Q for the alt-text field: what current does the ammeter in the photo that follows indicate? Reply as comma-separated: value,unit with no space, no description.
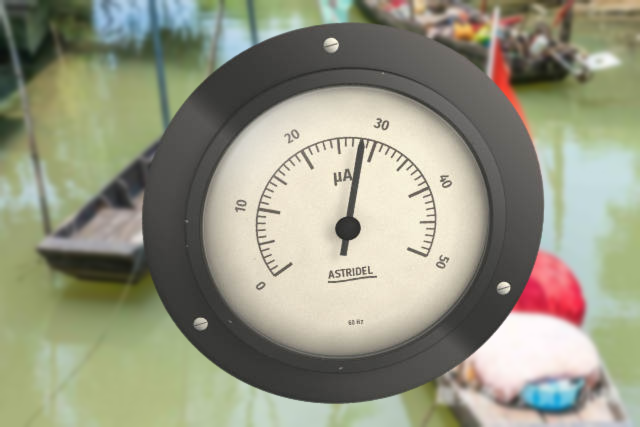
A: 28,µA
